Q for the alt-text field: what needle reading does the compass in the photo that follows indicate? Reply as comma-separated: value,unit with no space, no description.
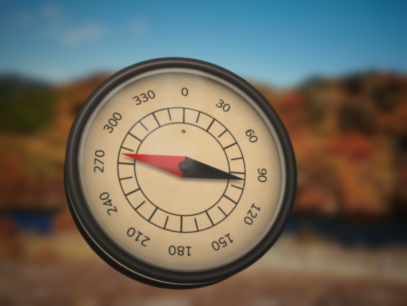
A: 277.5,°
